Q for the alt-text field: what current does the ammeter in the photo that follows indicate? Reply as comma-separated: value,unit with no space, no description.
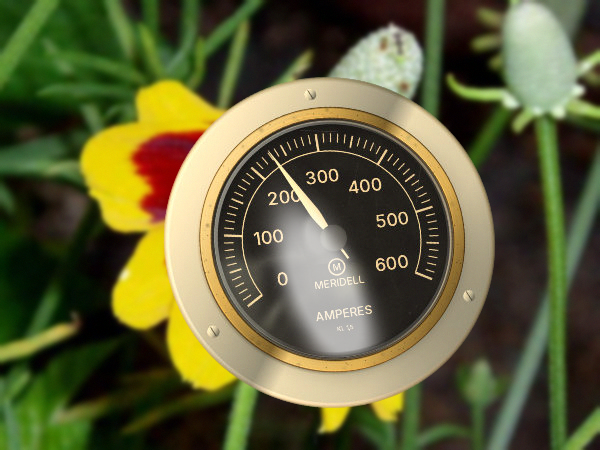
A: 230,A
